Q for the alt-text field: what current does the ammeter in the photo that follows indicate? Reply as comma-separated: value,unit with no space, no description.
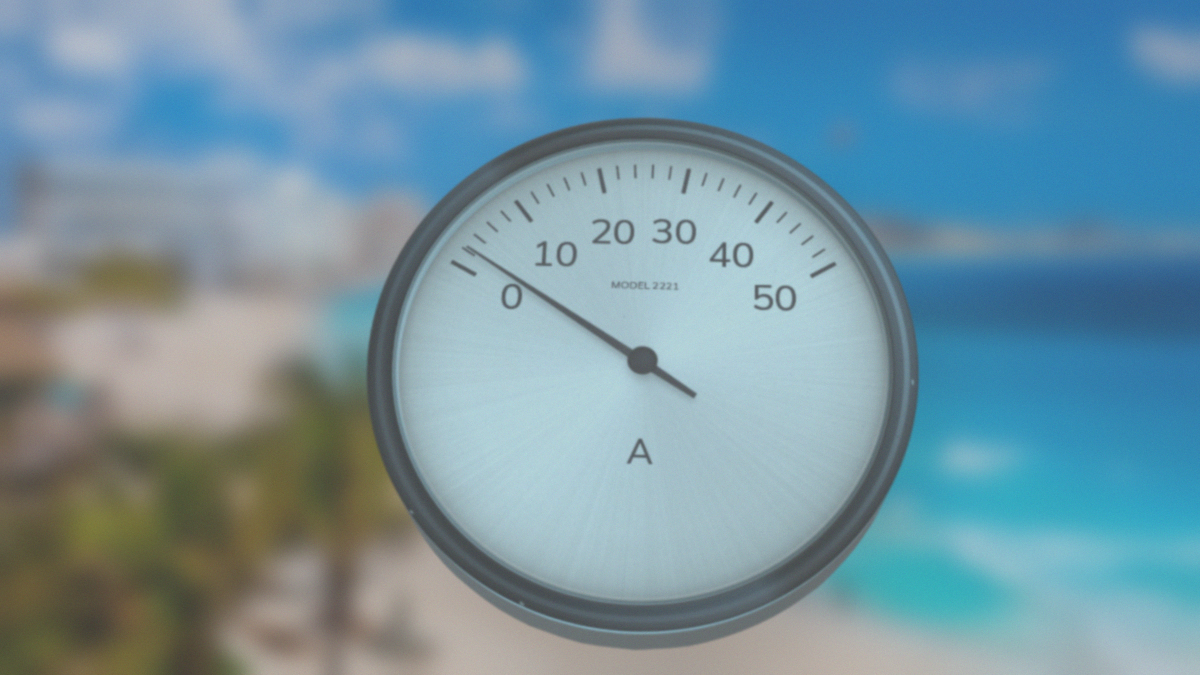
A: 2,A
